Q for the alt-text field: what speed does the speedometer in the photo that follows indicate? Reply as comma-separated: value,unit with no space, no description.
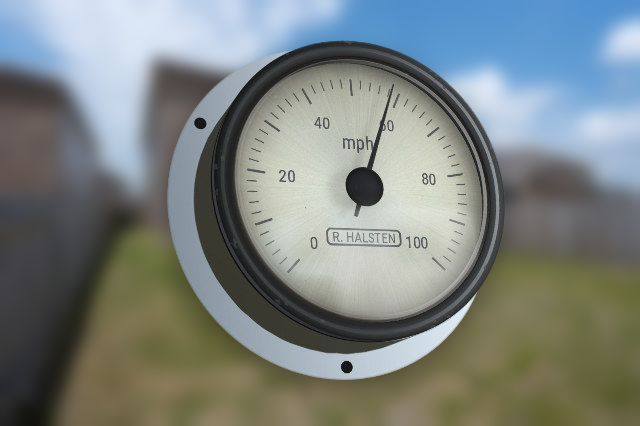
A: 58,mph
